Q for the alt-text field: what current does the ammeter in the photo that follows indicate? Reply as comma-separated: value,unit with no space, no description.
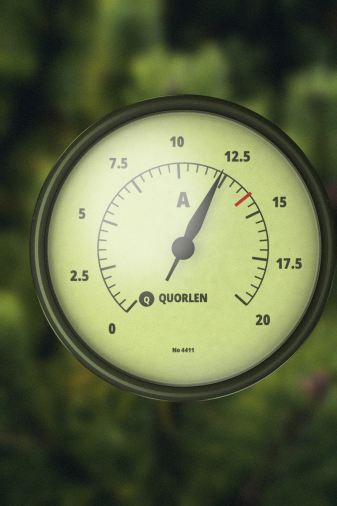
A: 12.25,A
